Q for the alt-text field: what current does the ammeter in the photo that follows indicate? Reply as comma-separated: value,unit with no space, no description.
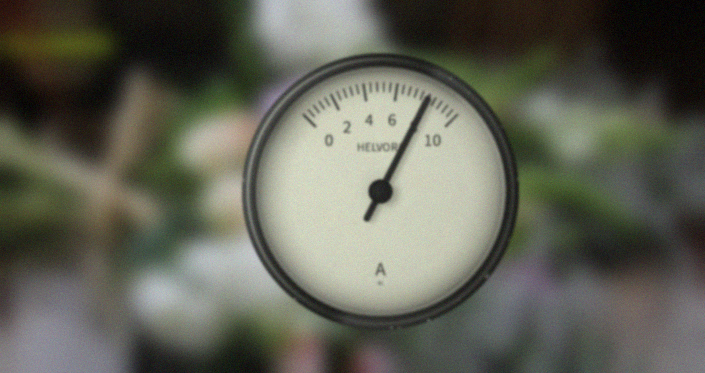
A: 8,A
